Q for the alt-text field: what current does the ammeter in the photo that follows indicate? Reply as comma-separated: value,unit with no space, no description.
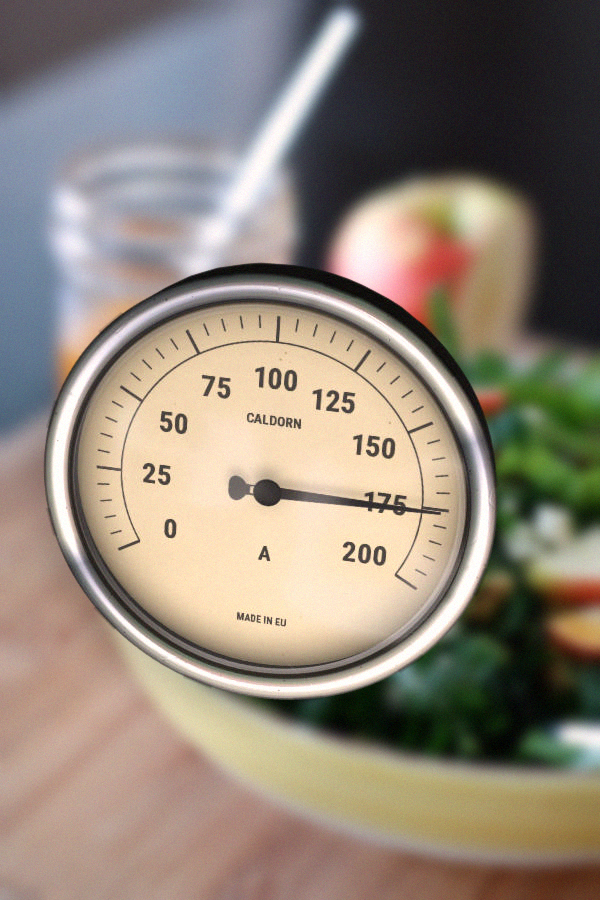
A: 175,A
